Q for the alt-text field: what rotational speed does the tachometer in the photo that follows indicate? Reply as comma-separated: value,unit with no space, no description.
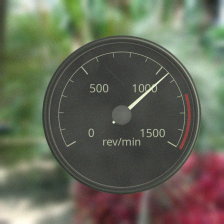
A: 1050,rpm
